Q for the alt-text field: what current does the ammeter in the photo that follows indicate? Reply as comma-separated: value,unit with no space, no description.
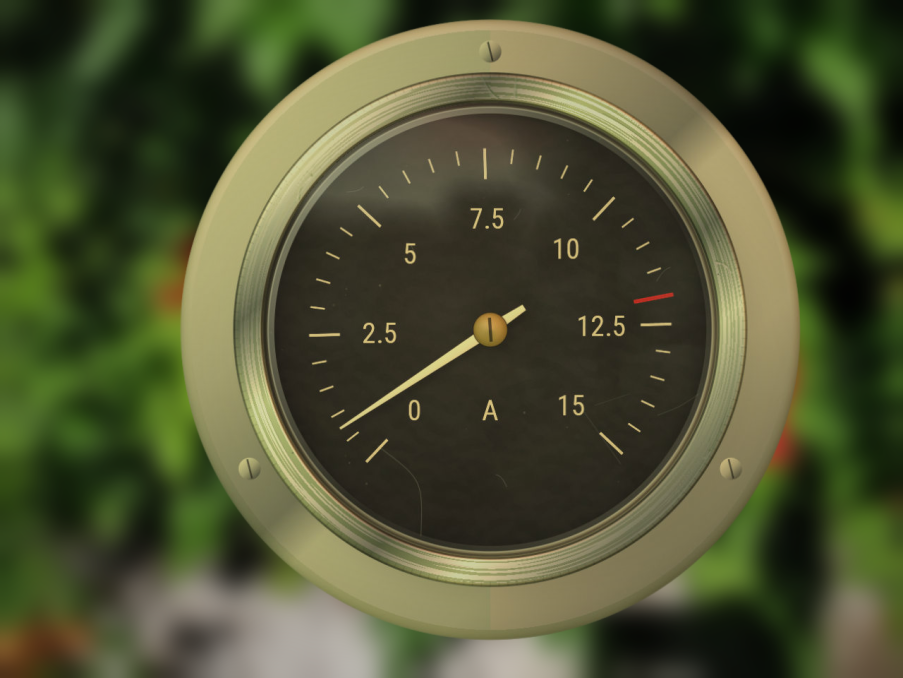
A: 0.75,A
